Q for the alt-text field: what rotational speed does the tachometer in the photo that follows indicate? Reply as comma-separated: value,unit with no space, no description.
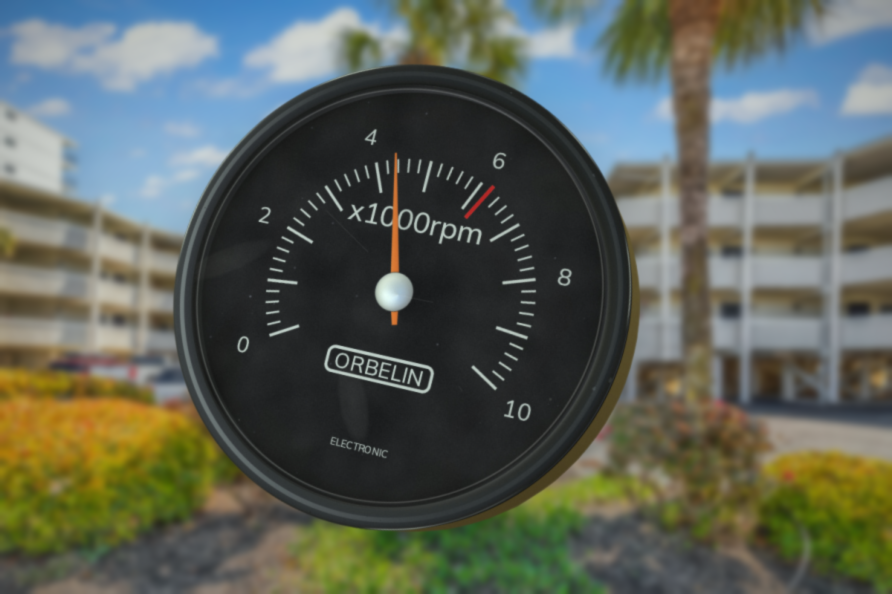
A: 4400,rpm
